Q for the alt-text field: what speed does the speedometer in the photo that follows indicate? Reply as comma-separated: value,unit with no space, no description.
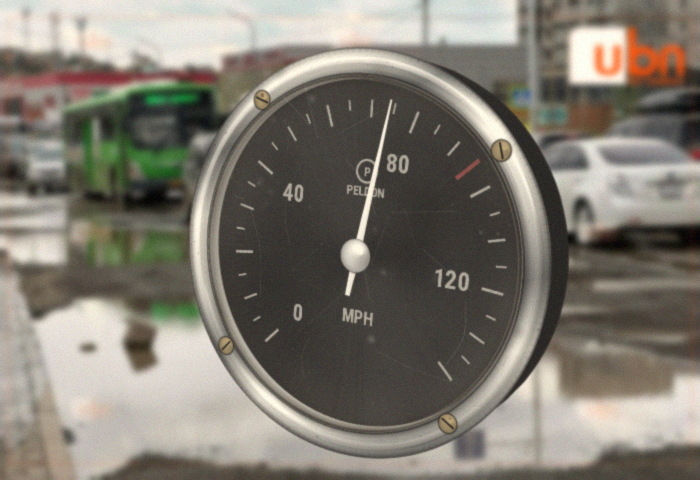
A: 75,mph
